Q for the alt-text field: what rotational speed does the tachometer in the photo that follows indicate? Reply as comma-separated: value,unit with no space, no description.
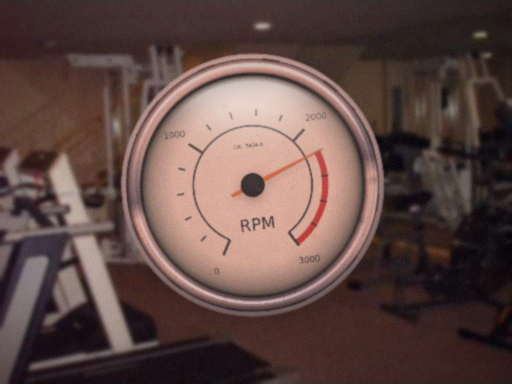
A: 2200,rpm
